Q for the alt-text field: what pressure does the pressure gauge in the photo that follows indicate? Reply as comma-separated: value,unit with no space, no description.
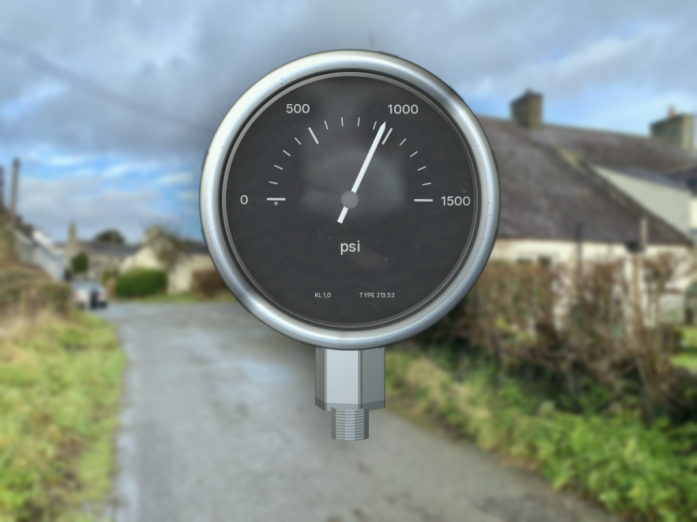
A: 950,psi
